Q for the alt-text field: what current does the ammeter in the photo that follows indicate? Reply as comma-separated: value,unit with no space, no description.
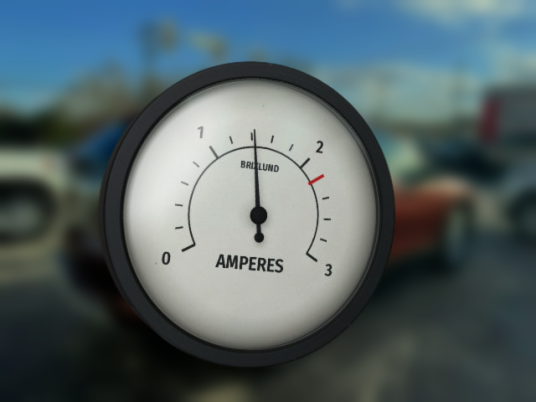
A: 1.4,A
